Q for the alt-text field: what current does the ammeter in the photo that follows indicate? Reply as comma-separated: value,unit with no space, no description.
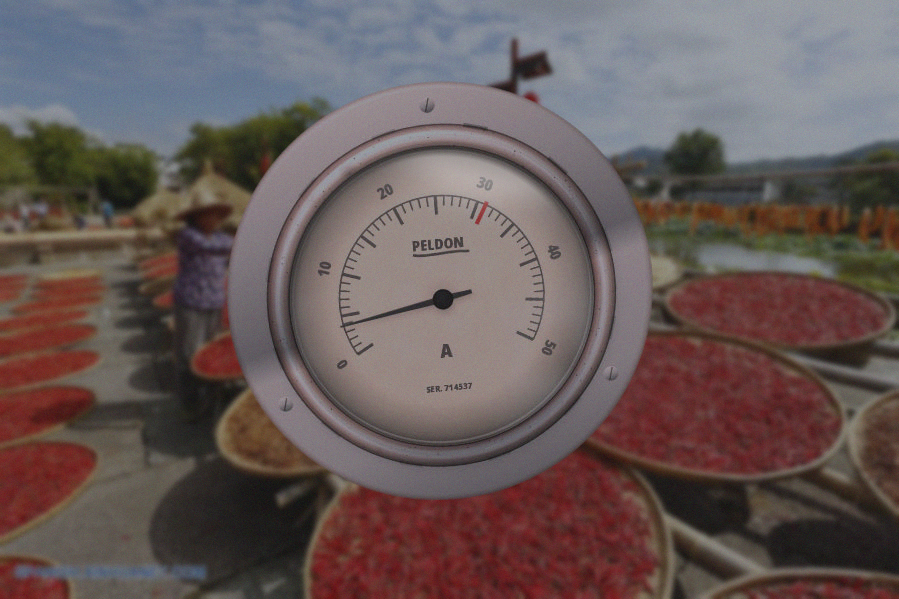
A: 4,A
